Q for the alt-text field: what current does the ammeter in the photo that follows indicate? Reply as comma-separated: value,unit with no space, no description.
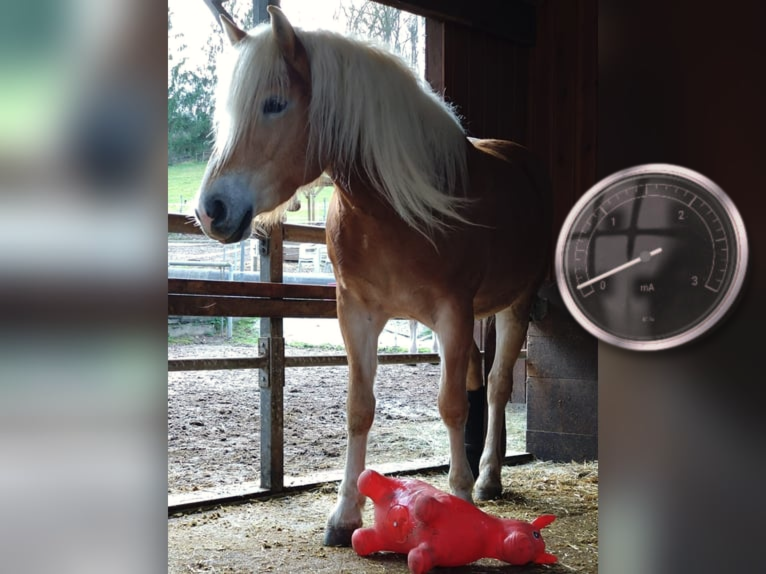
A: 0.1,mA
